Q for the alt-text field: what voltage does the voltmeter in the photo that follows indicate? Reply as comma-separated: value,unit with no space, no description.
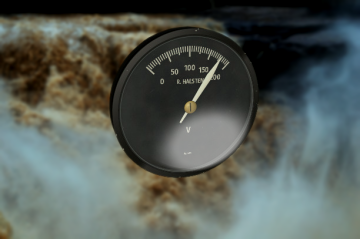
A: 175,V
